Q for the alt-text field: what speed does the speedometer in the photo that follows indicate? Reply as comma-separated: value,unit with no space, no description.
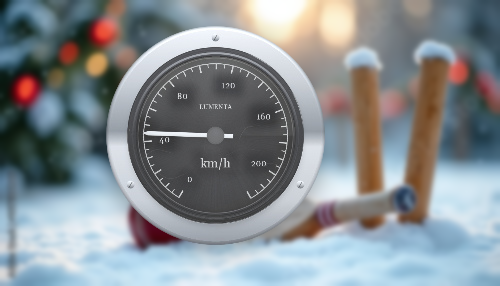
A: 45,km/h
